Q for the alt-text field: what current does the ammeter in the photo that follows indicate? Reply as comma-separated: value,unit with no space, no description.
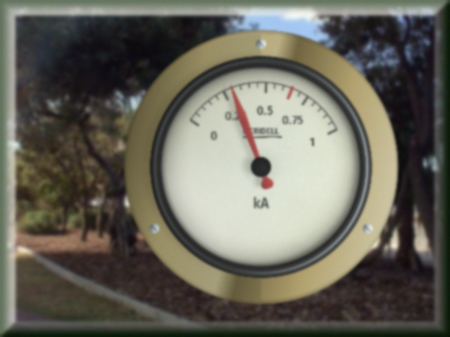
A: 0.3,kA
